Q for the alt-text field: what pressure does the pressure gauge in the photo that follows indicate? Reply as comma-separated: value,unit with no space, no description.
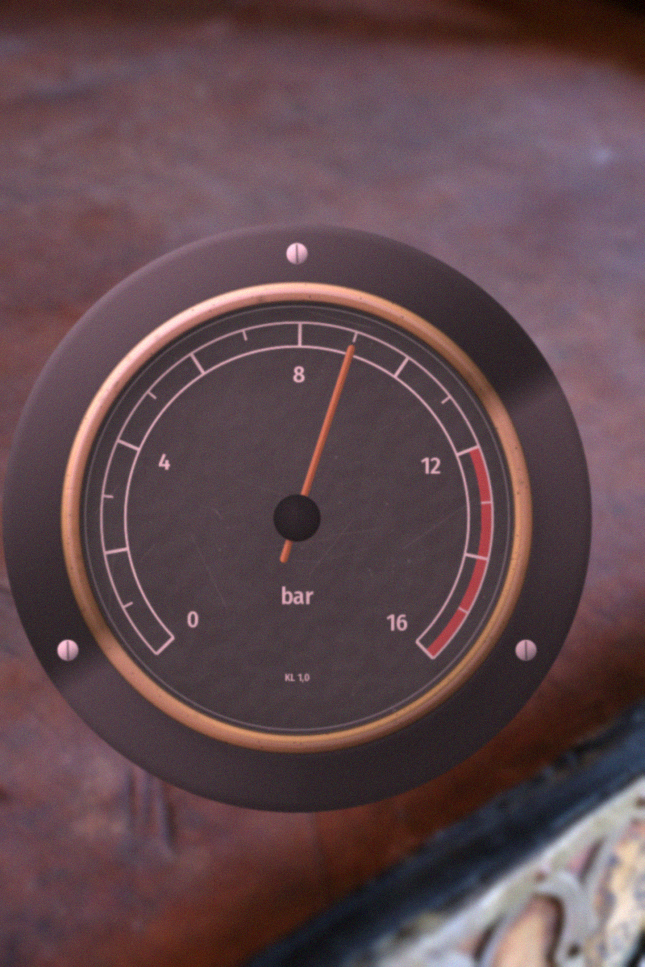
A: 9,bar
